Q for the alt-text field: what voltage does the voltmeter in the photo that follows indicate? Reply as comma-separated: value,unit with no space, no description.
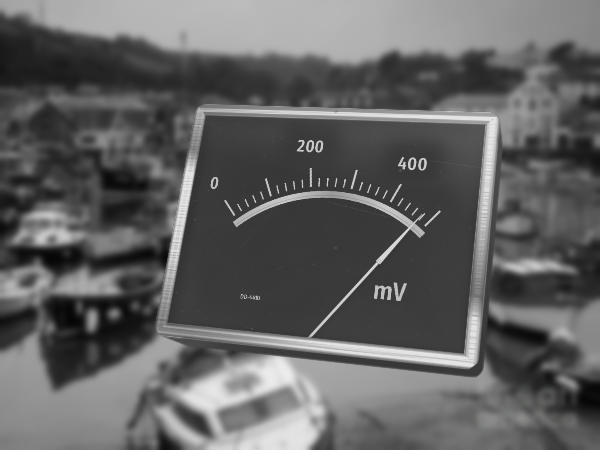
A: 480,mV
